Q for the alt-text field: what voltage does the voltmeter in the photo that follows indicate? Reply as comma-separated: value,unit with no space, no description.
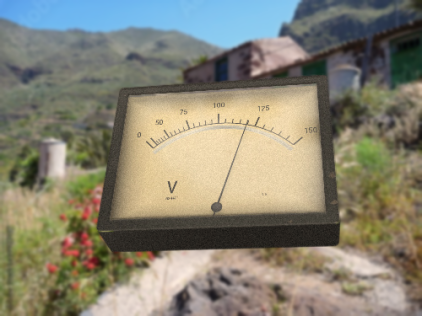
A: 120,V
